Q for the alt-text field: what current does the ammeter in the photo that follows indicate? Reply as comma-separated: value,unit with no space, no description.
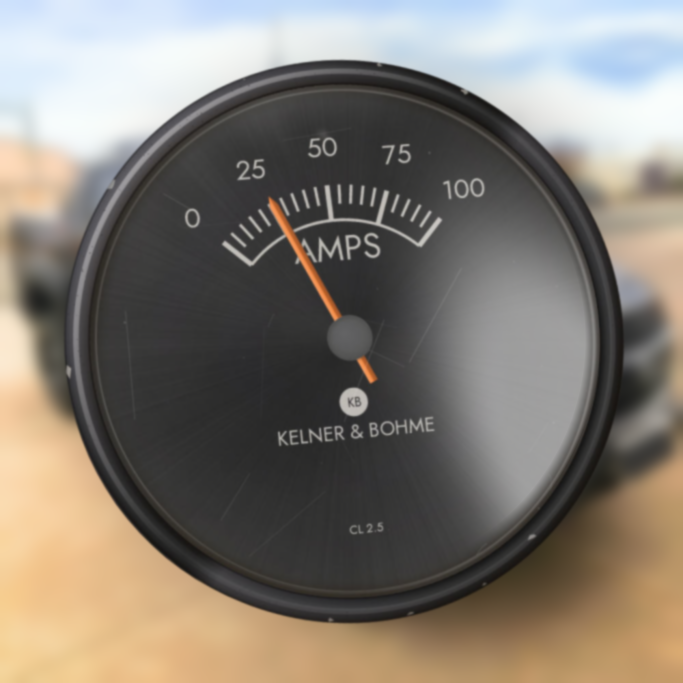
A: 25,A
